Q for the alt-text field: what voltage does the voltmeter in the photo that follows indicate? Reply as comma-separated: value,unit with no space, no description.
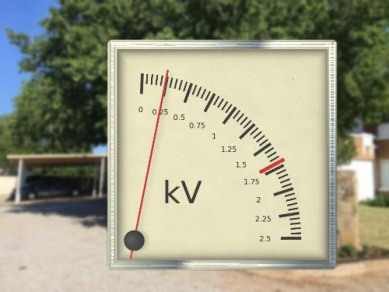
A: 0.25,kV
